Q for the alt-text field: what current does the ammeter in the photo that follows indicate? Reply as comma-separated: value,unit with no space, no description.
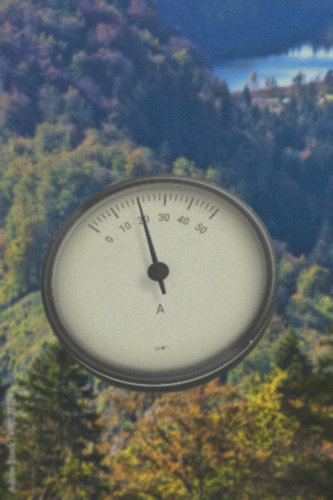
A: 20,A
